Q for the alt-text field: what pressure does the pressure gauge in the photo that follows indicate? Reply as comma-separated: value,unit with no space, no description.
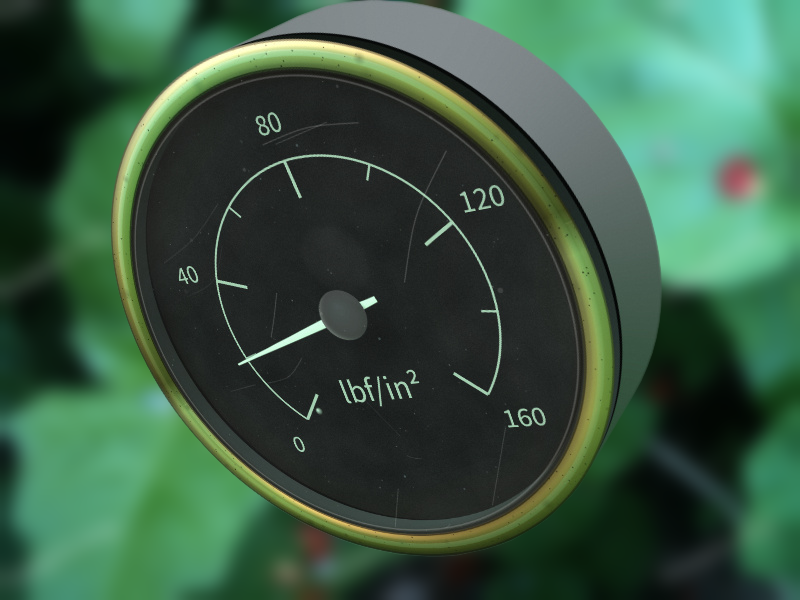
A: 20,psi
